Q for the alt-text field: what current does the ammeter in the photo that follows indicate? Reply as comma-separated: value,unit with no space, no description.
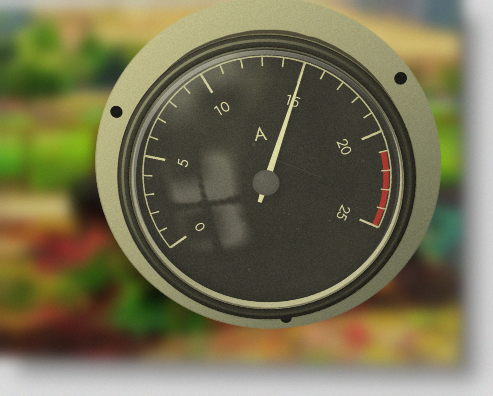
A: 15,A
